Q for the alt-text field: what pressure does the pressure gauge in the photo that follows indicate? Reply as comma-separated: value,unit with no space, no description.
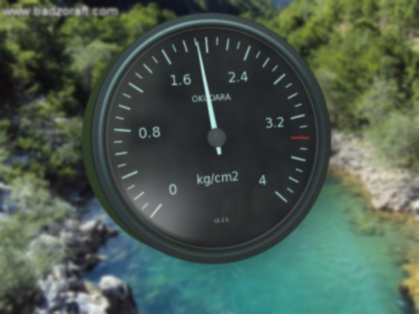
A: 1.9,kg/cm²
